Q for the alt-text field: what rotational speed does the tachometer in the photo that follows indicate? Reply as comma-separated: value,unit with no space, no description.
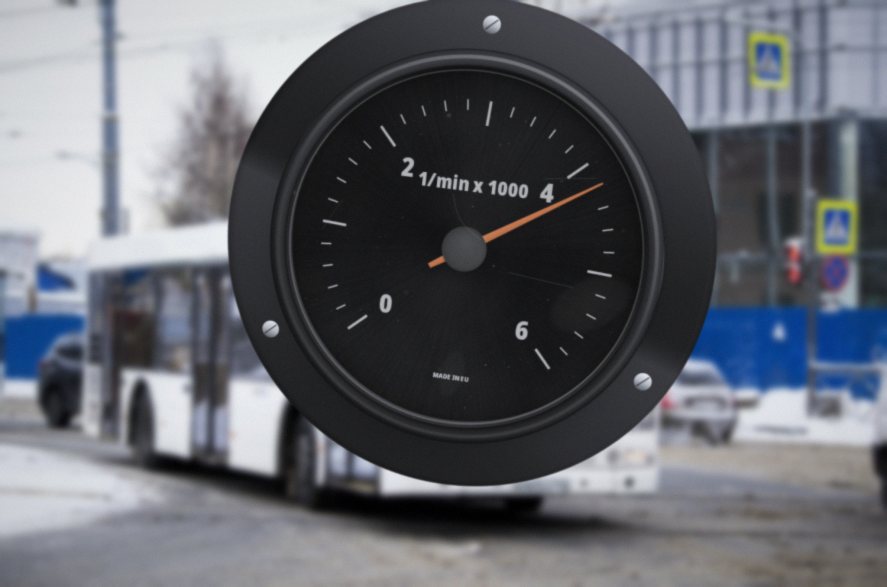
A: 4200,rpm
